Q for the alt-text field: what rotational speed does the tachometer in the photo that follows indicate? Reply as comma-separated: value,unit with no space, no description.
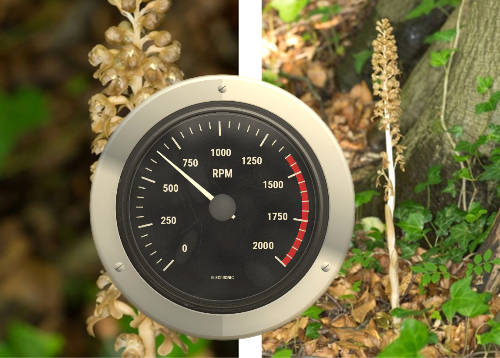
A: 650,rpm
